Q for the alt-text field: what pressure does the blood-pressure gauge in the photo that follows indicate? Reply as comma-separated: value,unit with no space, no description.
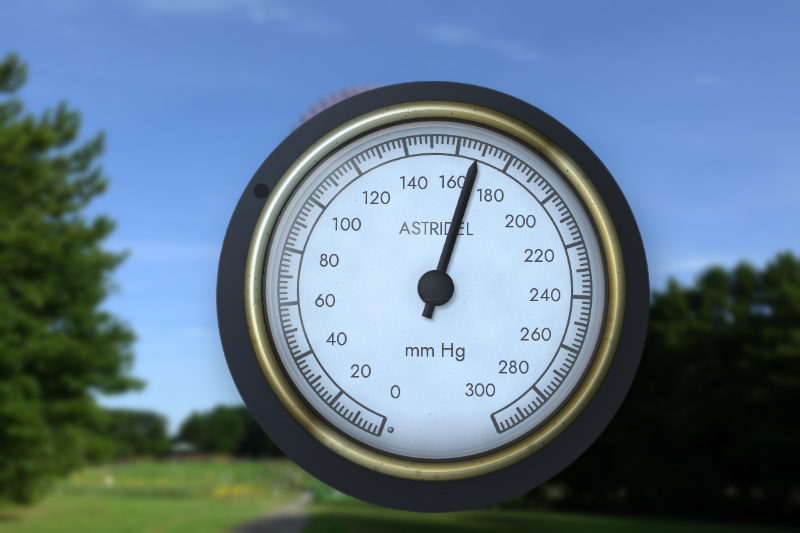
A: 168,mmHg
